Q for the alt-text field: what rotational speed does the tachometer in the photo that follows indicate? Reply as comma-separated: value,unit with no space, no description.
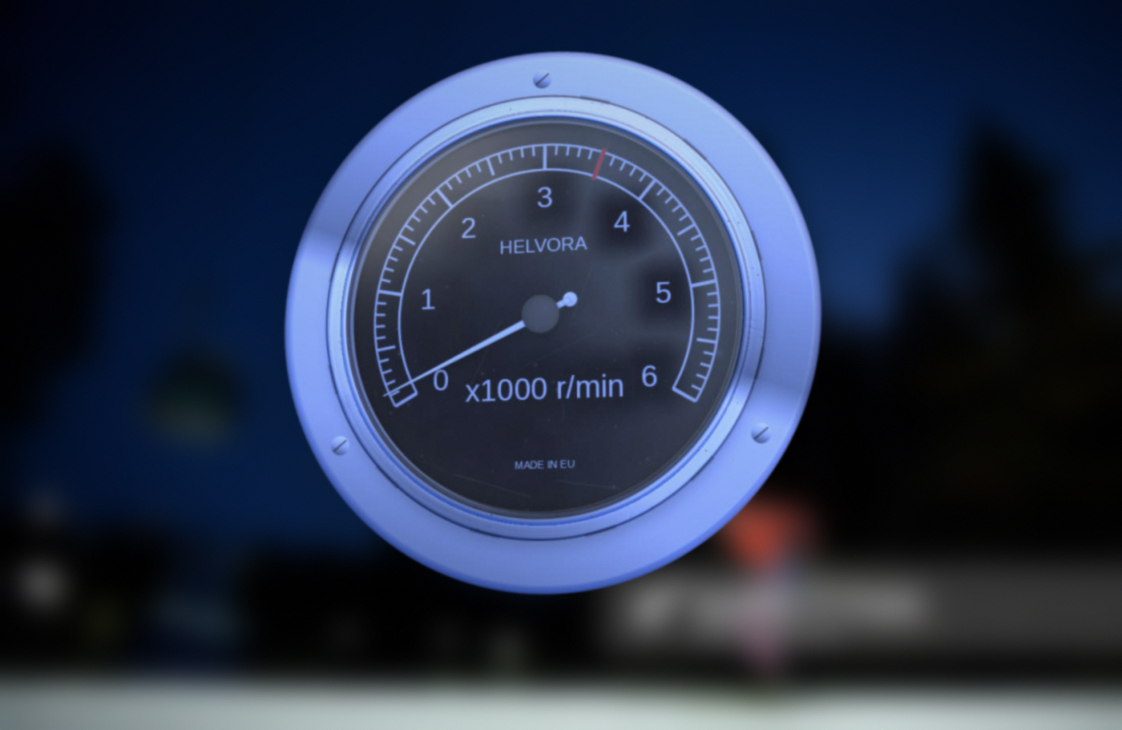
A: 100,rpm
